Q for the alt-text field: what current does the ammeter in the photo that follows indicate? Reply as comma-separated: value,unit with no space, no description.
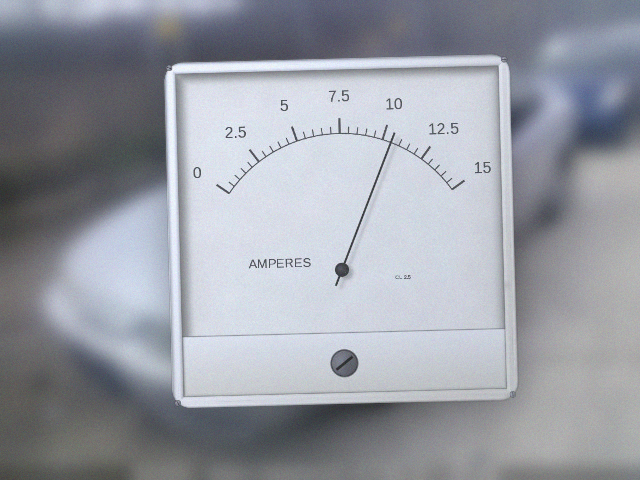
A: 10.5,A
